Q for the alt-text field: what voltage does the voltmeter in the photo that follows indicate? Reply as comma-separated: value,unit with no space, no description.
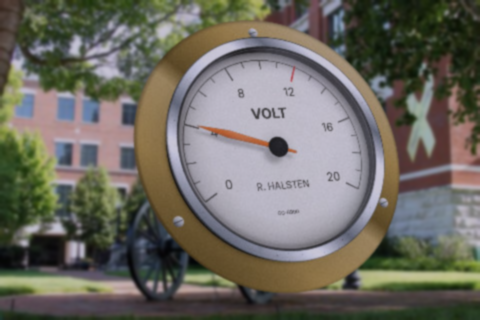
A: 4,V
